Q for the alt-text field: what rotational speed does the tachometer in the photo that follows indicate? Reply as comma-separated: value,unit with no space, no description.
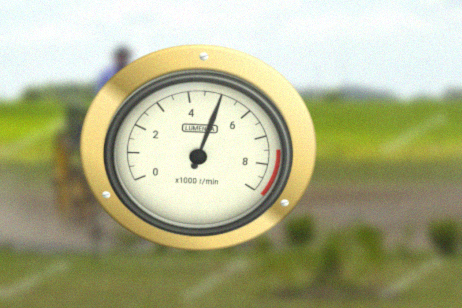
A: 5000,rpm
